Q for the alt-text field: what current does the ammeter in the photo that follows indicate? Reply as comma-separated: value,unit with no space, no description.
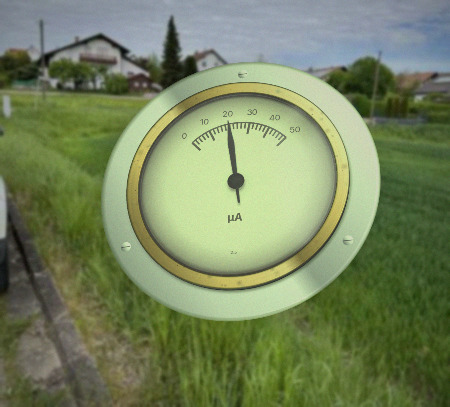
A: 20,µA
